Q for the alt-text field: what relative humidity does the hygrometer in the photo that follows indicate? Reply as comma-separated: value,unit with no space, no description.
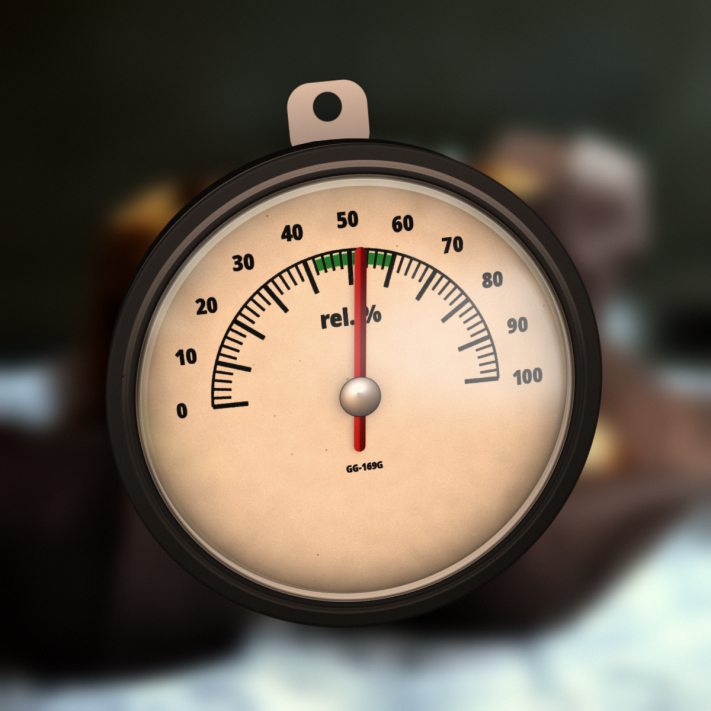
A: 52,%
